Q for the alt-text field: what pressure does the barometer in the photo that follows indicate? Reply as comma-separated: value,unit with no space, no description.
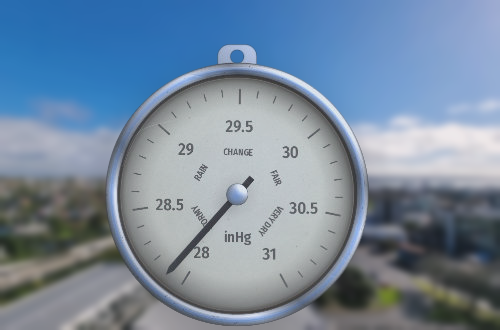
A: 28.1,inHg
